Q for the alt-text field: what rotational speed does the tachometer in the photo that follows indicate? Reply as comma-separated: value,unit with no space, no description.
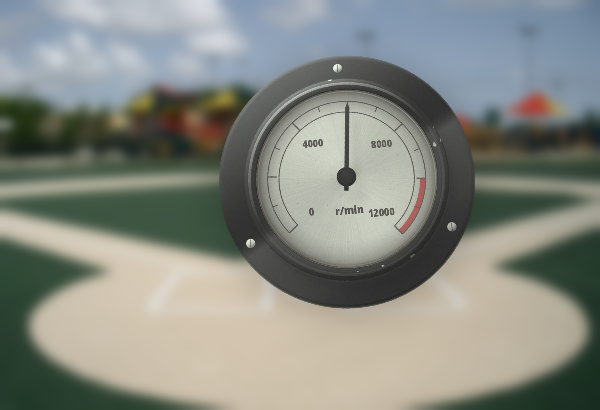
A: 6000,rpm
